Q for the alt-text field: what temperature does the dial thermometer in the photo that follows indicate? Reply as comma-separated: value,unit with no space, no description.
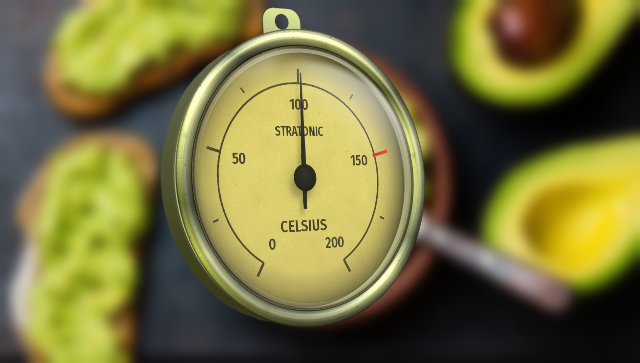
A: 100,°C
